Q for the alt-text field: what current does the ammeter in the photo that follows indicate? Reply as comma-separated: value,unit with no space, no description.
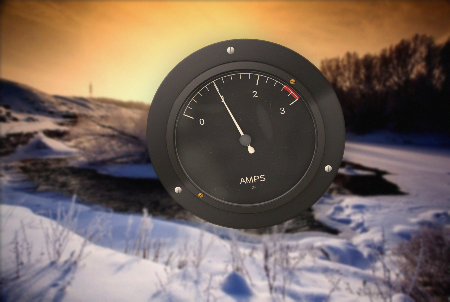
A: 1,A
